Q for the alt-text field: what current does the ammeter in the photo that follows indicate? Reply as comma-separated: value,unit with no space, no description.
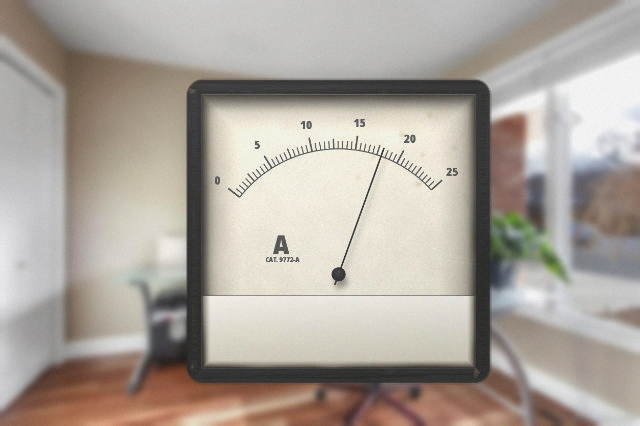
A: 18,A
